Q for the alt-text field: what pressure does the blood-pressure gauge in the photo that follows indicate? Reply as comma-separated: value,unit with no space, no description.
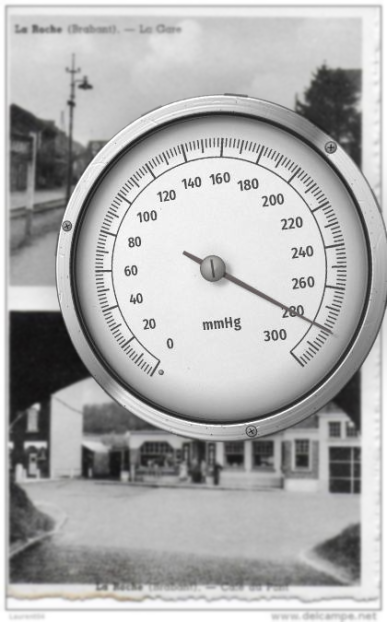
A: 280,mmHg
